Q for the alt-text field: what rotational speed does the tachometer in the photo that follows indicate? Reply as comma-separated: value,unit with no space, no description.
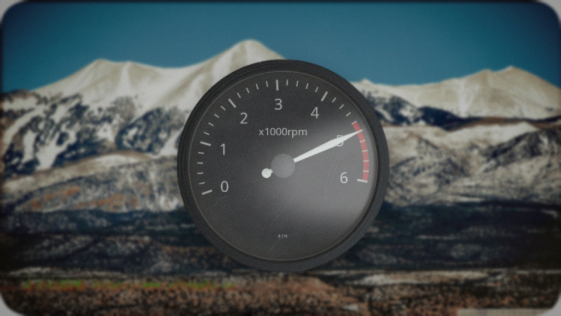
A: 5000,rpm
